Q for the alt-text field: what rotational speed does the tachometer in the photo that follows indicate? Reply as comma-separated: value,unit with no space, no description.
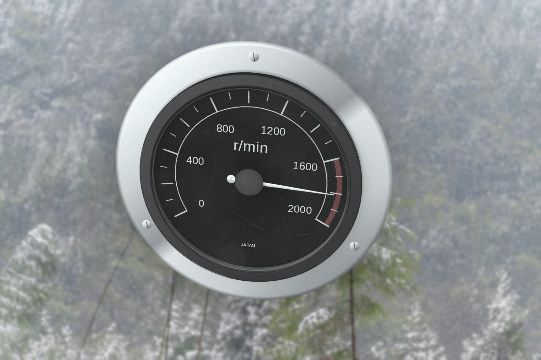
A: 1800,rpm
